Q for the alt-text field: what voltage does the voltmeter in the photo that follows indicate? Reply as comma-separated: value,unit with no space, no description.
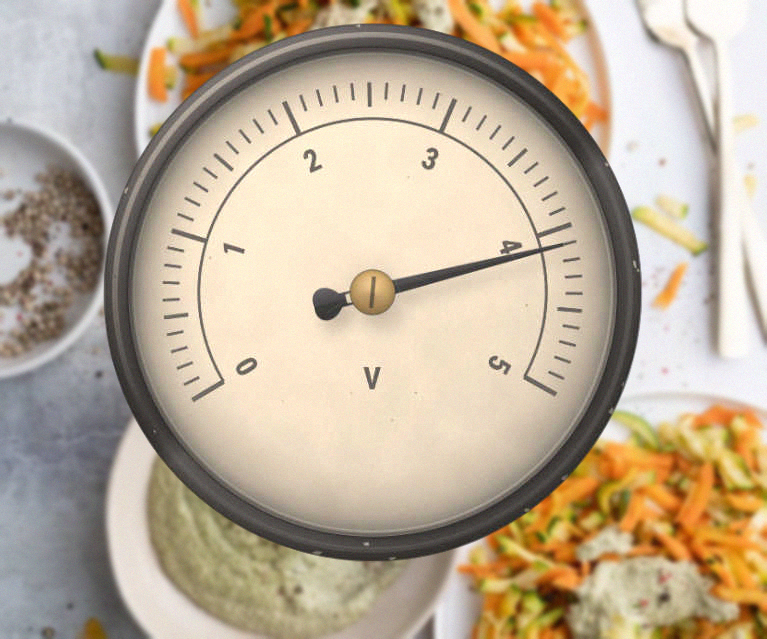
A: 4.1,V
